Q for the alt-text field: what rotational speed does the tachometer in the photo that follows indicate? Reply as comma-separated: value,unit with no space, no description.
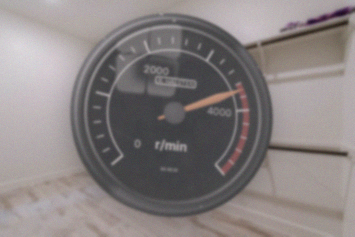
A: 3700,rpm
